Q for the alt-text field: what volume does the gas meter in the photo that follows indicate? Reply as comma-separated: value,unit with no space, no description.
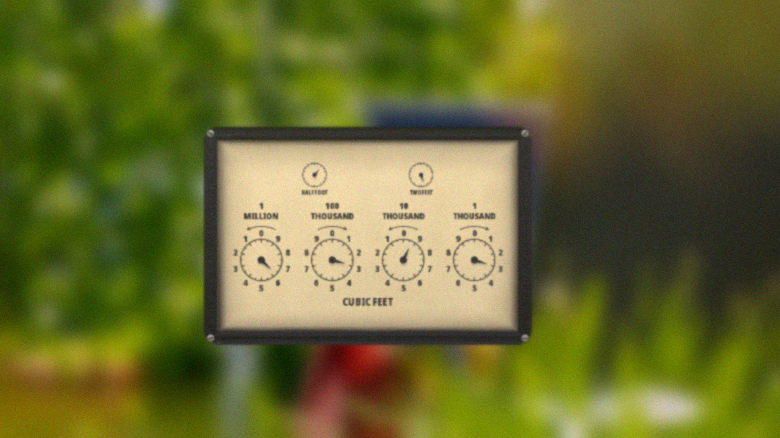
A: 629300,ft³
